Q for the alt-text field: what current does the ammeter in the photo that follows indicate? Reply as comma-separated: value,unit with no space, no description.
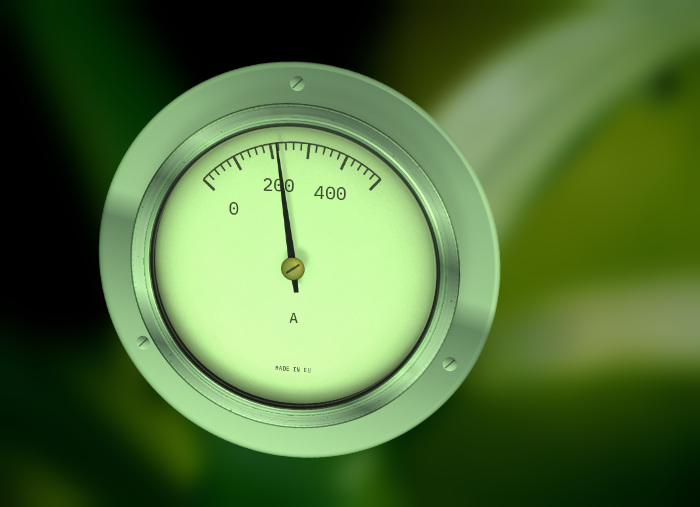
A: 220,A
